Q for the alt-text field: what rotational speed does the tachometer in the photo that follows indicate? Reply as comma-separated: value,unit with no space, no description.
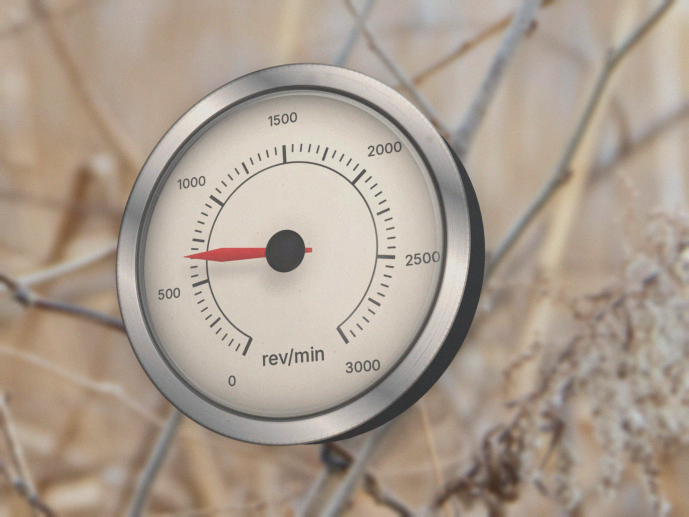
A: 650,rpm
